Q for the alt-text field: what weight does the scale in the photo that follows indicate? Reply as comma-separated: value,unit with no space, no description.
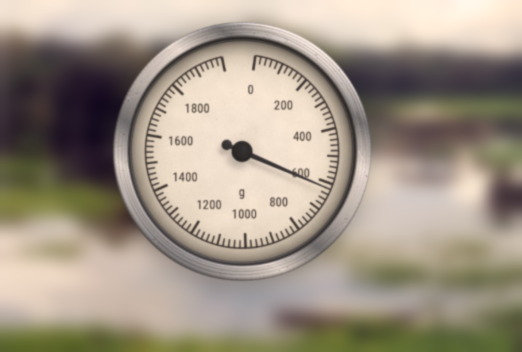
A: 620,g
